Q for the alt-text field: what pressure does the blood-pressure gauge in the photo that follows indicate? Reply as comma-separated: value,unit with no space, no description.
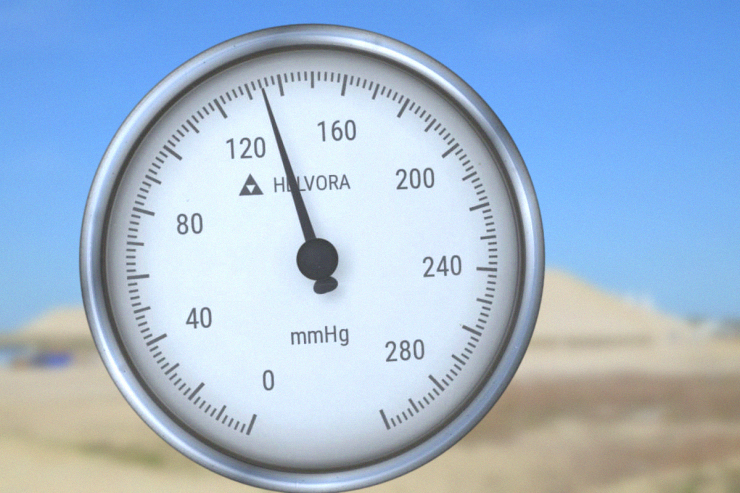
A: 134,mmHg
